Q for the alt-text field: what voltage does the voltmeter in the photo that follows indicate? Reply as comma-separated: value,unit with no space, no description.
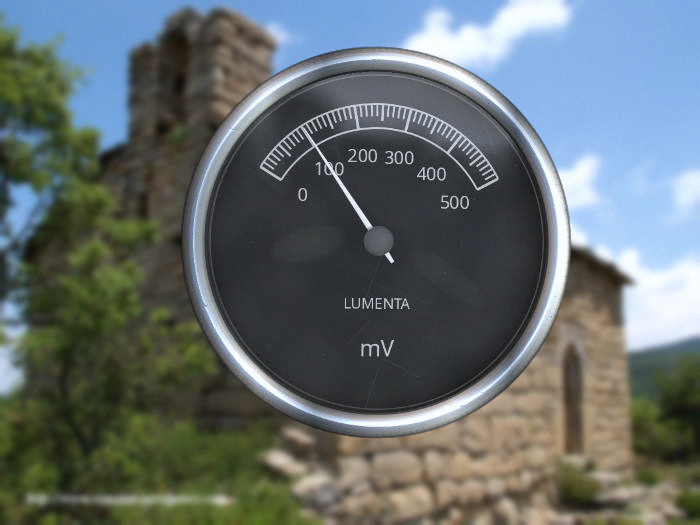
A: 100,mV
